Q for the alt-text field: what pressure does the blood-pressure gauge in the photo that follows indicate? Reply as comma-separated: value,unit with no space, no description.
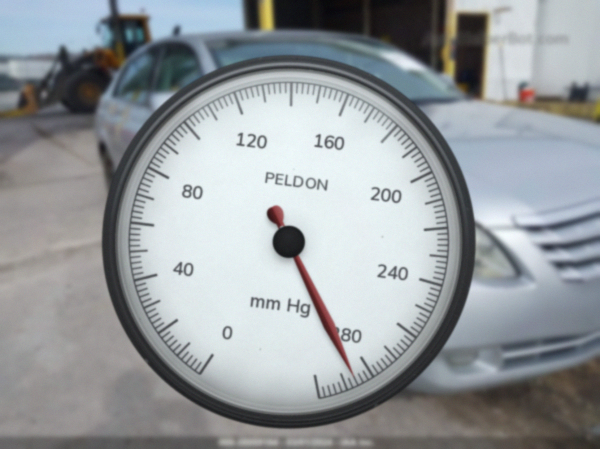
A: 286,mmHg
